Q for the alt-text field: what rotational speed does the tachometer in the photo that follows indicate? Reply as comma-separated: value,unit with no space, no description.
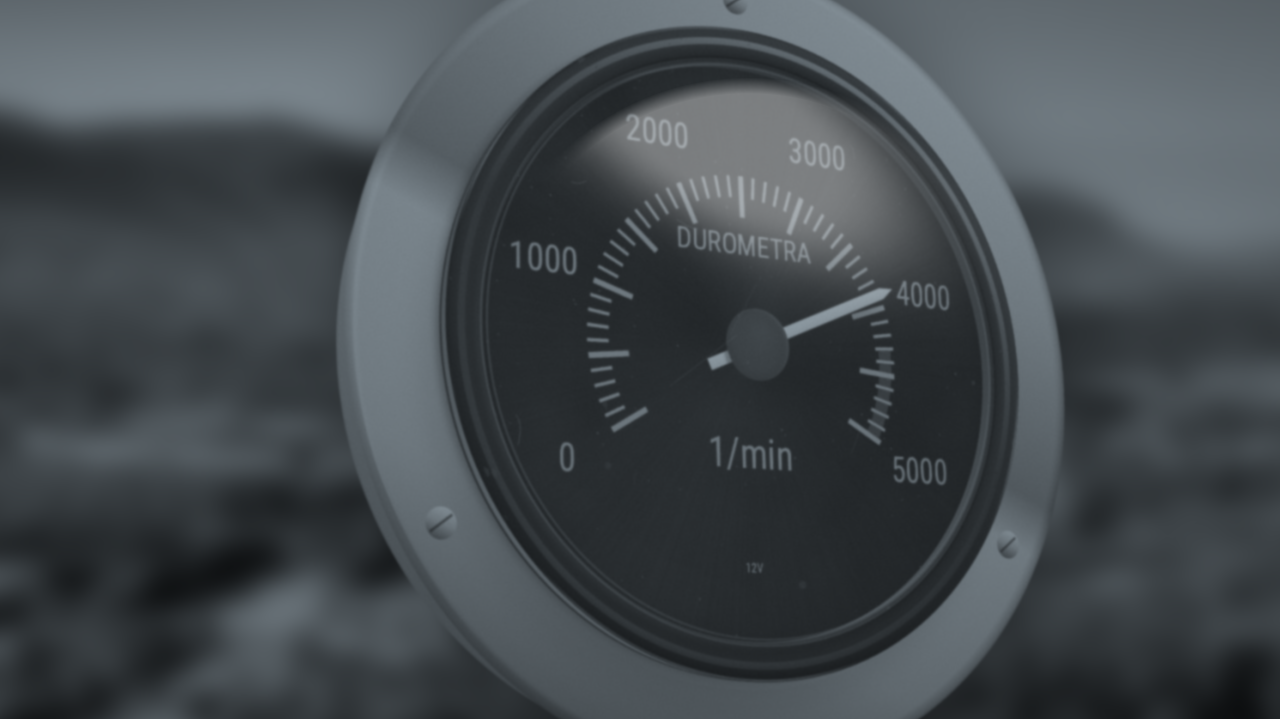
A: 3900,rpm
